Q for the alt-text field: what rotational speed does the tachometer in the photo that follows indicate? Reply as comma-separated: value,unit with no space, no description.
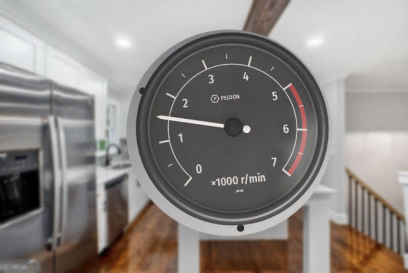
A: 1500,rpm
